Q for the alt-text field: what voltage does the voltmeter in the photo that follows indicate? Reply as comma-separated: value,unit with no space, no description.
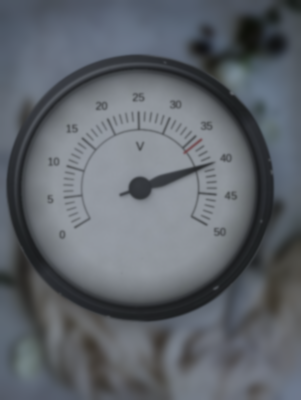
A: 40,V
